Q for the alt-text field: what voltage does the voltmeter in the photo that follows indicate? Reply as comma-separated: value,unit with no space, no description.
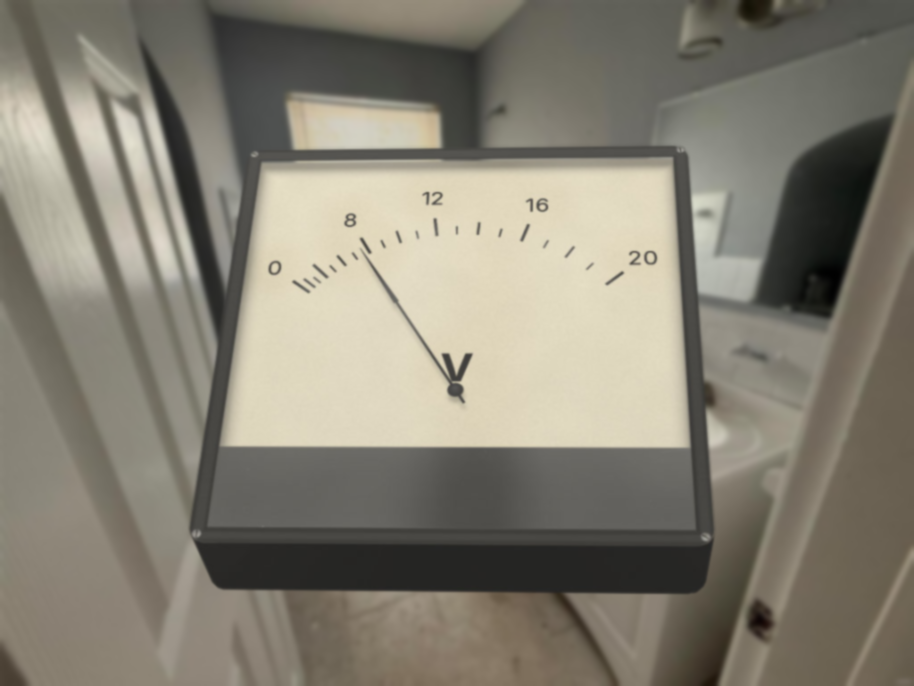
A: 7.5,V
